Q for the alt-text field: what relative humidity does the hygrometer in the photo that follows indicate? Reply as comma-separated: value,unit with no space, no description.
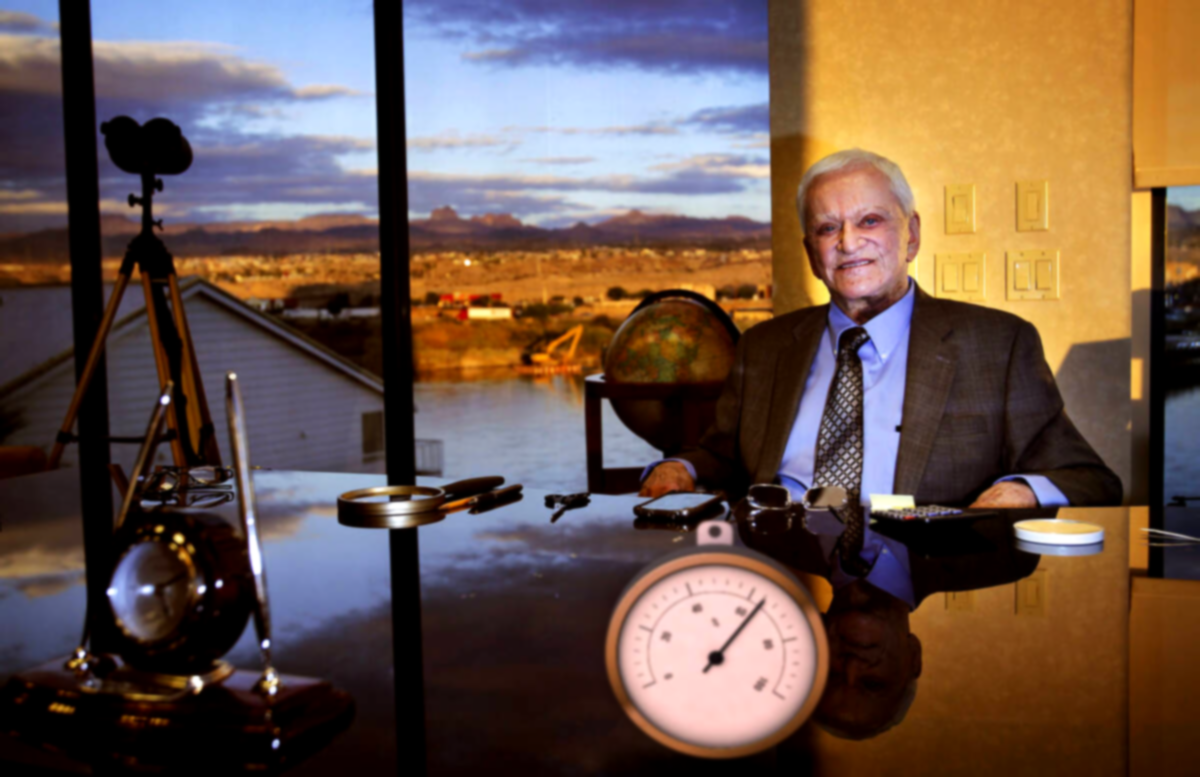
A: 64,%
